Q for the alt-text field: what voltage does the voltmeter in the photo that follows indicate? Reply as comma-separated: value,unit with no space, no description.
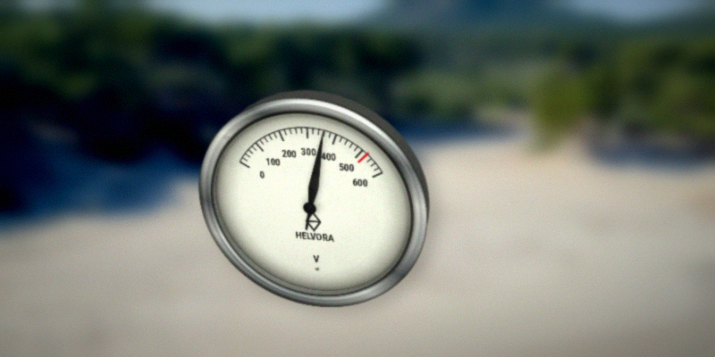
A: 360,V
